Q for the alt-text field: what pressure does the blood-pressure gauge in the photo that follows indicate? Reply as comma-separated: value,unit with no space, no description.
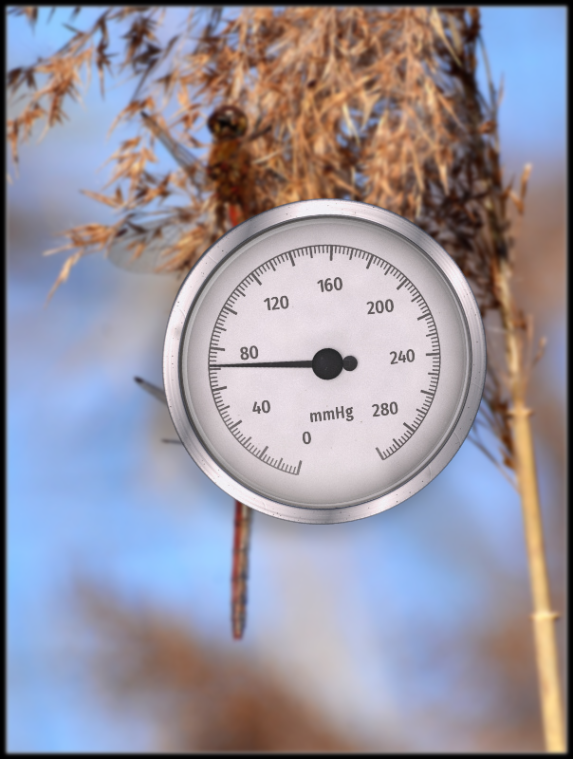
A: 72,mmHg
